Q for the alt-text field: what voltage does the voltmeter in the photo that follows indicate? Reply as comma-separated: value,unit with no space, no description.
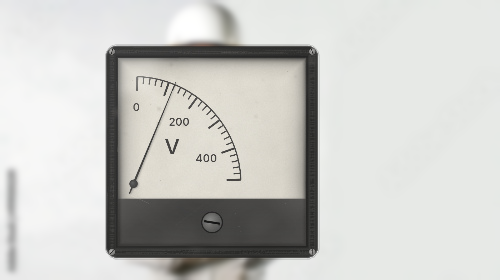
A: 120,V
